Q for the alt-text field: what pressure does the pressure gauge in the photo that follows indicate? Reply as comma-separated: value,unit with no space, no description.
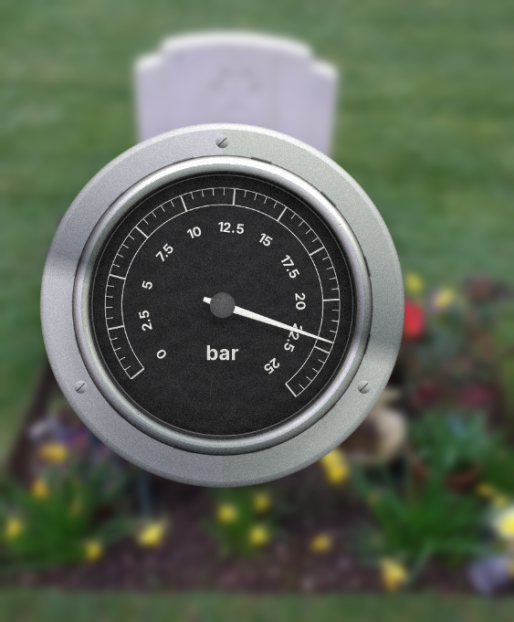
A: 22,bar
